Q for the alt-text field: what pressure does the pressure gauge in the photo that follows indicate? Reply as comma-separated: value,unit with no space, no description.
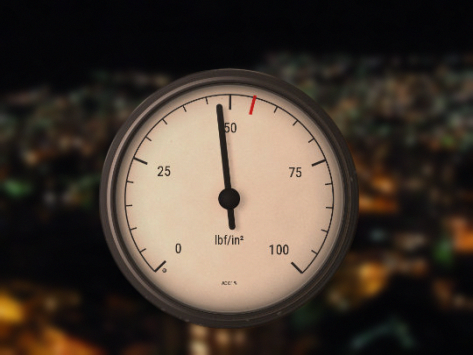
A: 47.5,psi
